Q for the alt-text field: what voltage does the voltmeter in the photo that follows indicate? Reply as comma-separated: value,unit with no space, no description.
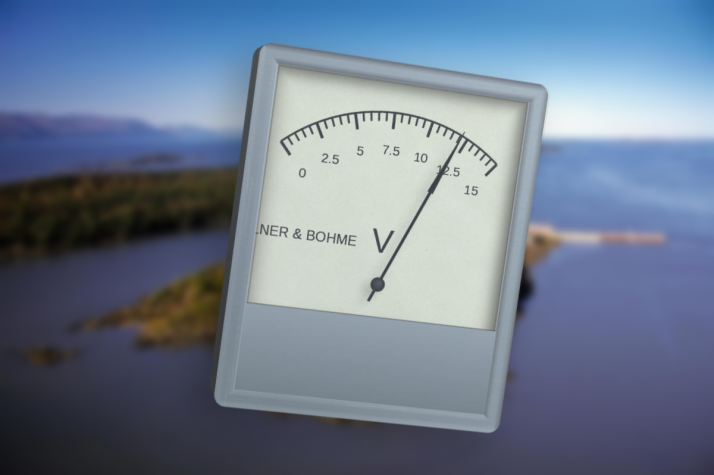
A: 12,V
